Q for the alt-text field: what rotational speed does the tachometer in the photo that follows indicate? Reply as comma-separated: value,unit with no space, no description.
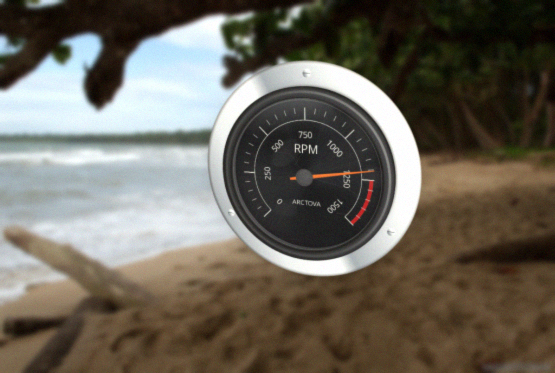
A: 1200,rpm
